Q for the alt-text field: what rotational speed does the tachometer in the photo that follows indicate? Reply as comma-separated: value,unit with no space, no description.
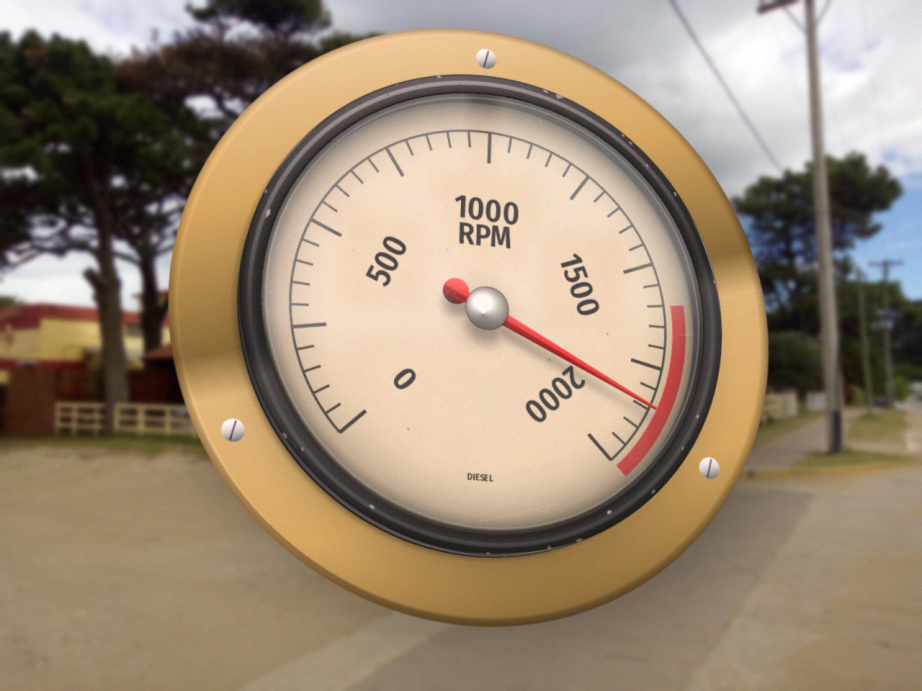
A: 1850,rpm
